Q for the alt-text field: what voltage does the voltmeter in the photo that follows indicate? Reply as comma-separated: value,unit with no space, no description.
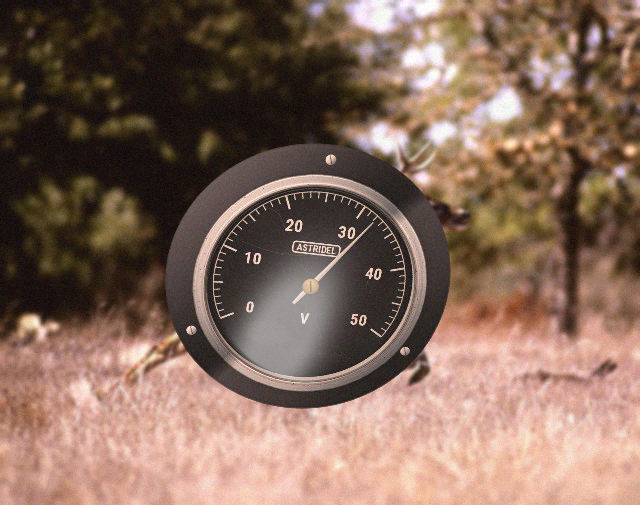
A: 32,V
